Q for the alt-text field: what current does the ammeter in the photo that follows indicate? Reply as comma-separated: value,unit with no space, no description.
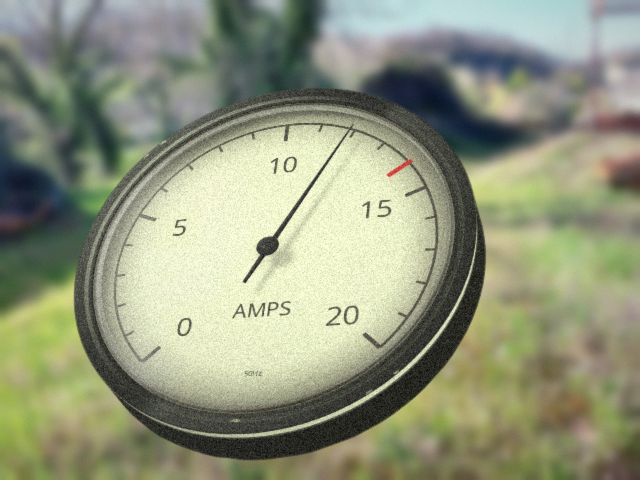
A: 12,A
